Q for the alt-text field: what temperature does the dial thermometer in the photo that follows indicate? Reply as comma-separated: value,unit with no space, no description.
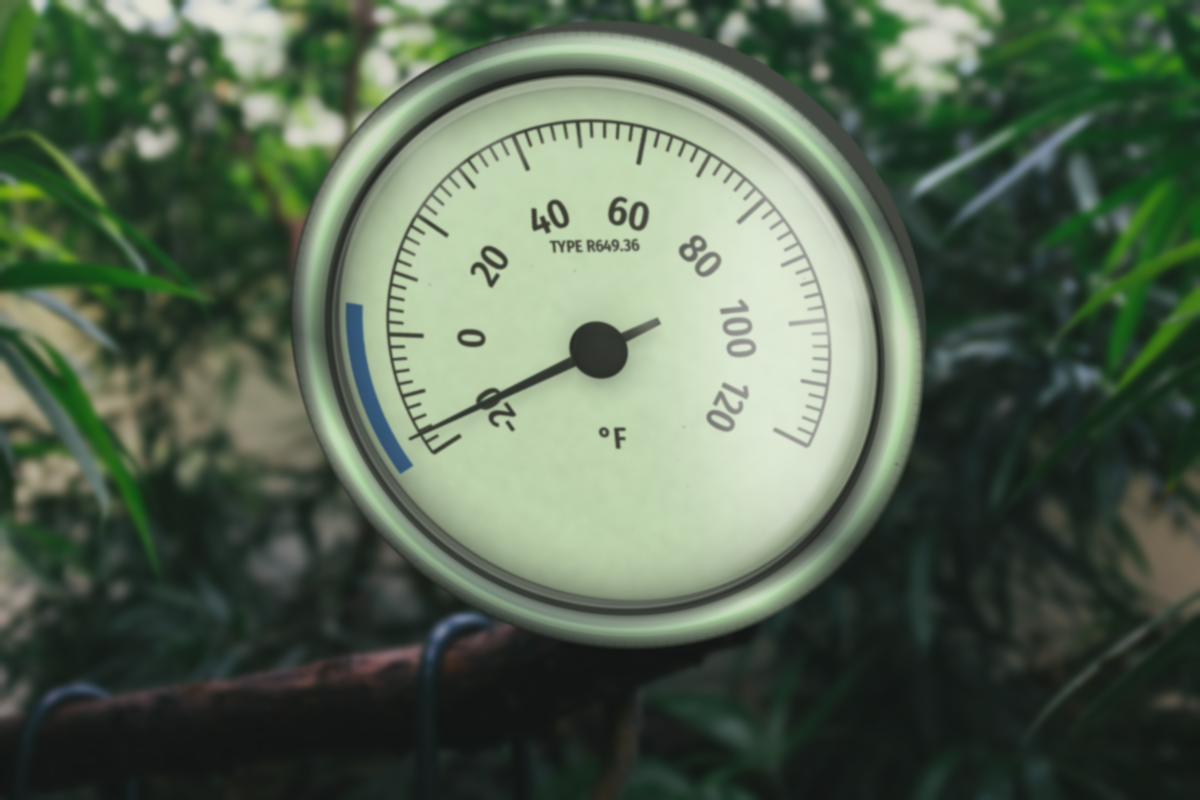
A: -16,°F
